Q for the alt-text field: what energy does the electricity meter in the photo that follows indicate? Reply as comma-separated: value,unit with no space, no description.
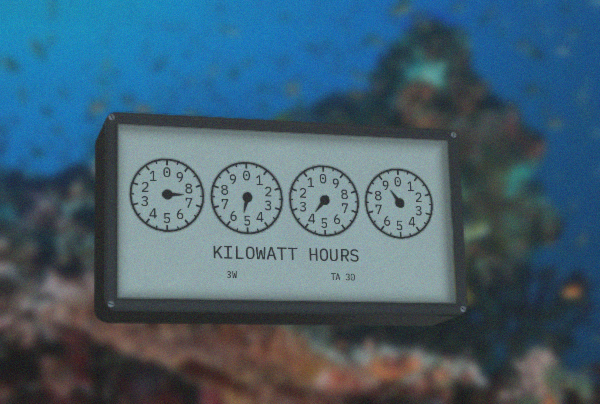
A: 7539,kWh
